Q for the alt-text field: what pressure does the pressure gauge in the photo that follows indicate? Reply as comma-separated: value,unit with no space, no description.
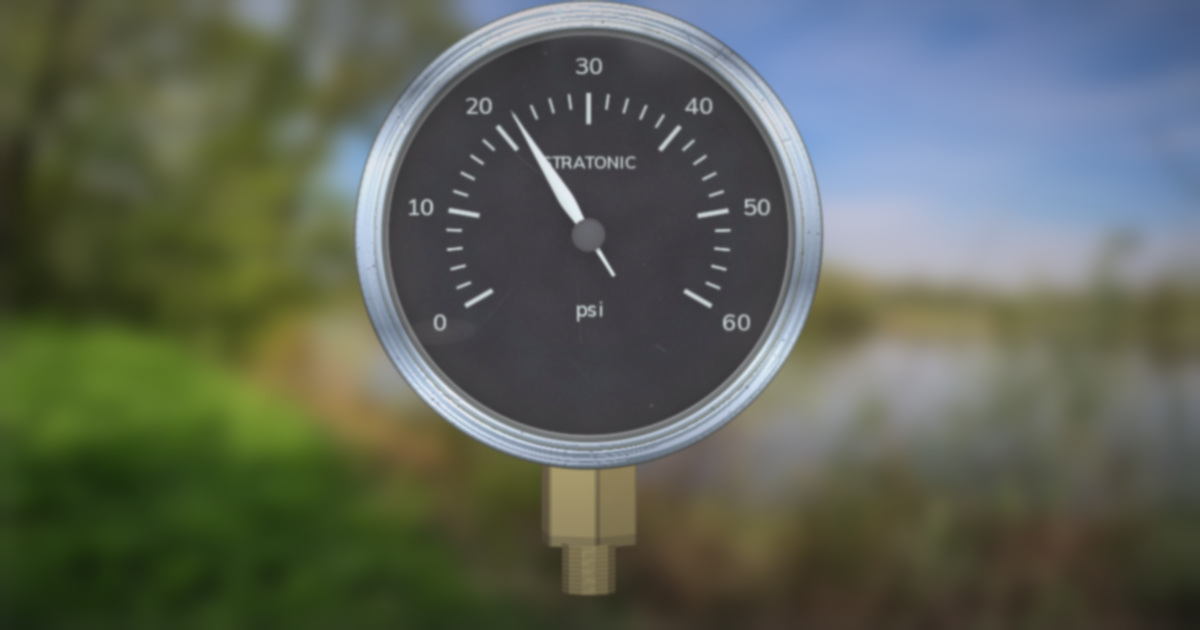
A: 22,psi
